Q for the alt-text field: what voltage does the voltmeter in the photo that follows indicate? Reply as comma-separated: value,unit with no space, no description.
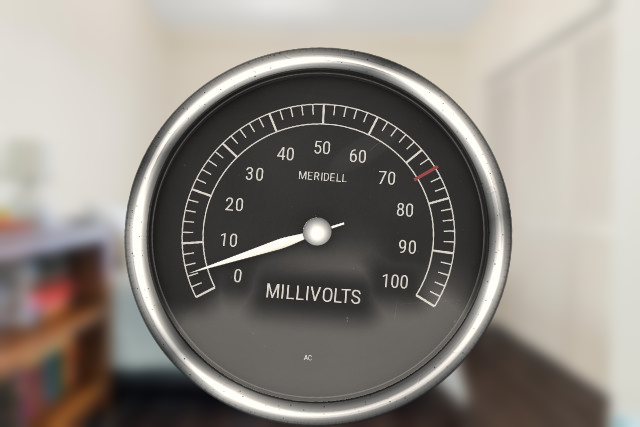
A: 4,mV
